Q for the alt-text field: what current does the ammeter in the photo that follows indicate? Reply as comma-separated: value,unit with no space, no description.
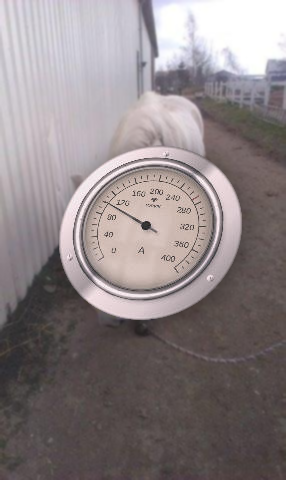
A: 100,A
